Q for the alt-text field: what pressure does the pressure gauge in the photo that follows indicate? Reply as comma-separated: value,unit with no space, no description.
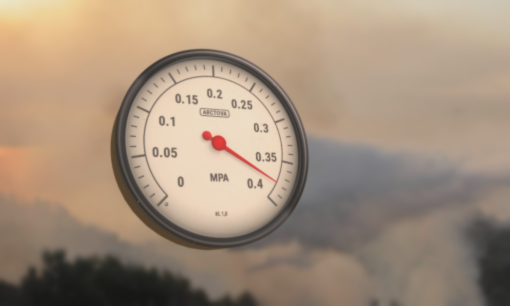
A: 0.38,MPa
